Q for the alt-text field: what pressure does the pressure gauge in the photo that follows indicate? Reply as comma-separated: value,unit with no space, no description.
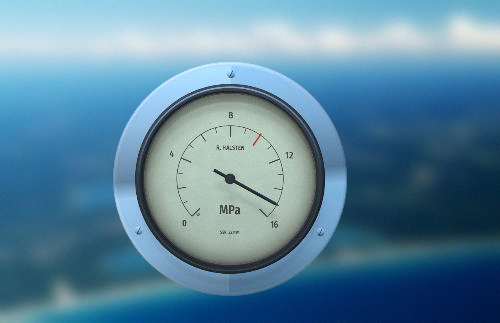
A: 15,MPa
